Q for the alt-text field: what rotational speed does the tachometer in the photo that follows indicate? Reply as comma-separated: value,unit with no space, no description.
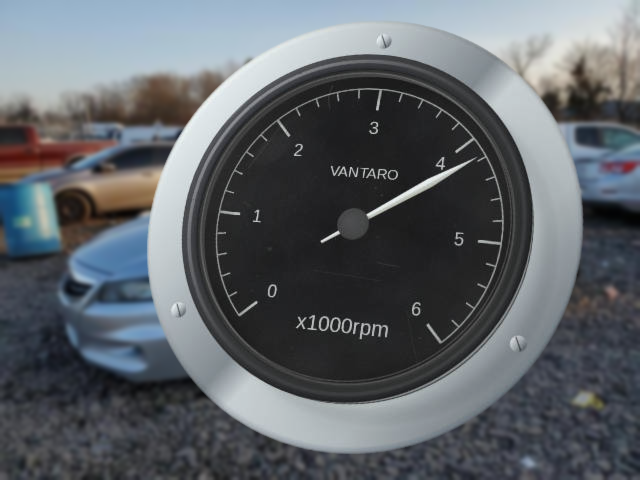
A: 4200,rpm
